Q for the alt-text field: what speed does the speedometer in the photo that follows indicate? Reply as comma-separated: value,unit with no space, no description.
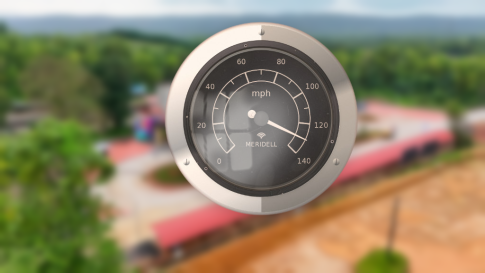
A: 130,mph
